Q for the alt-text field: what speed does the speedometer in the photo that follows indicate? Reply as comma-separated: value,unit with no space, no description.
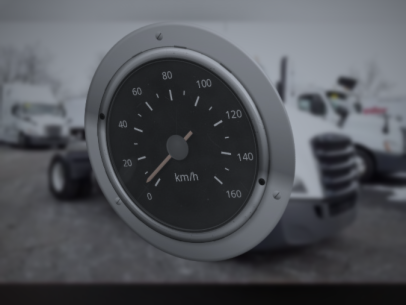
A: 5,km/h
